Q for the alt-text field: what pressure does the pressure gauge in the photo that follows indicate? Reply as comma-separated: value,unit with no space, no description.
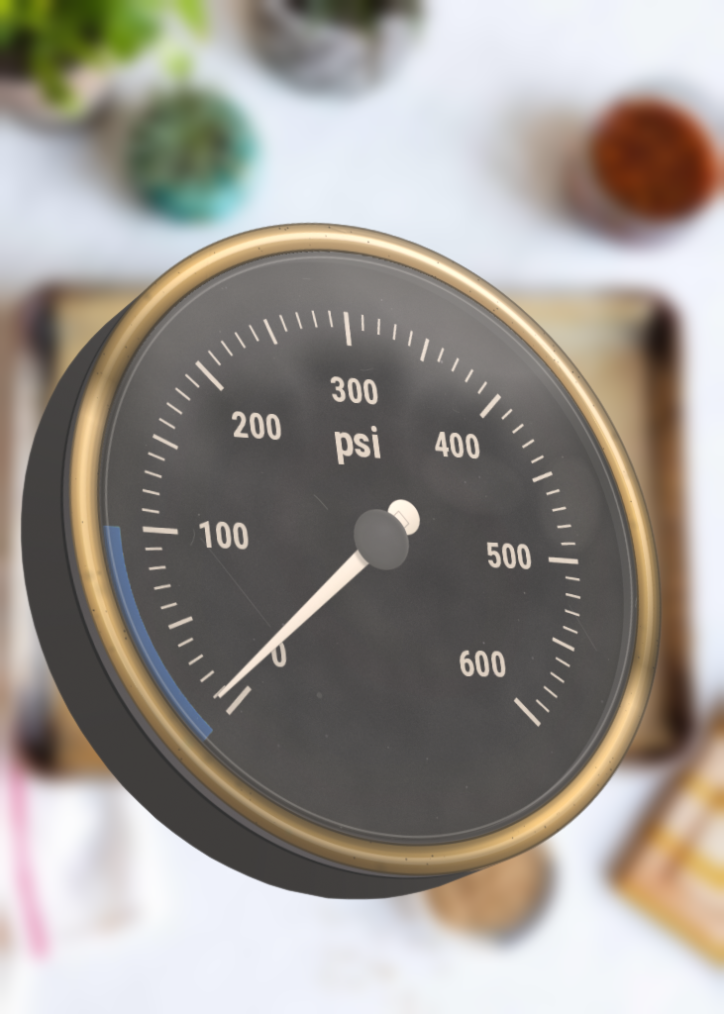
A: 10,psi
